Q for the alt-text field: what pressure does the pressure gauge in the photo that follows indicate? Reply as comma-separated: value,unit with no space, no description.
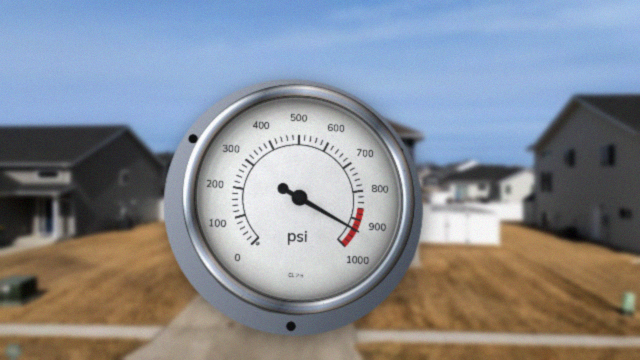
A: 940,psi
